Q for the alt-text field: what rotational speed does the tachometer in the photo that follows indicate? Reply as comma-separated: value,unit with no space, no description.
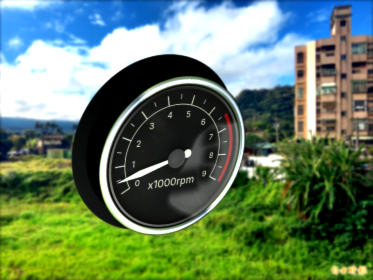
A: 500,rpm
